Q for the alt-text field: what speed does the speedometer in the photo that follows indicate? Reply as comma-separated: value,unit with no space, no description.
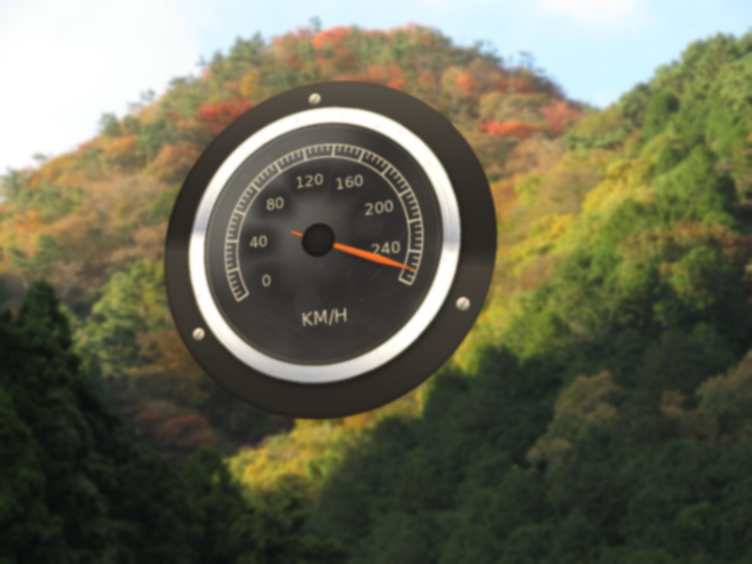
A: 252,km/h
